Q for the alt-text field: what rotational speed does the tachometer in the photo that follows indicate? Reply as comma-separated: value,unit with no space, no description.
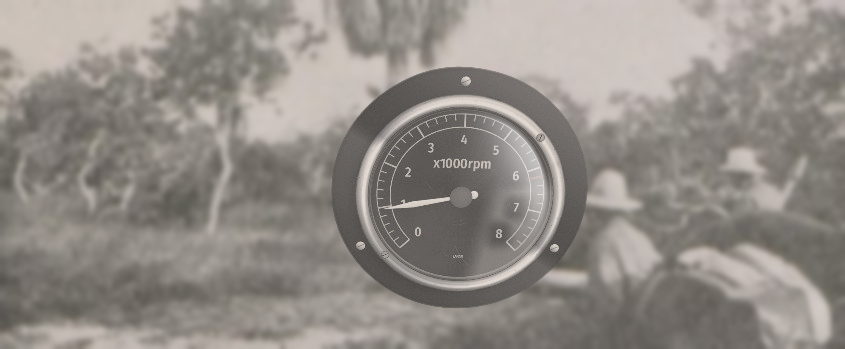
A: 1000,rpm
